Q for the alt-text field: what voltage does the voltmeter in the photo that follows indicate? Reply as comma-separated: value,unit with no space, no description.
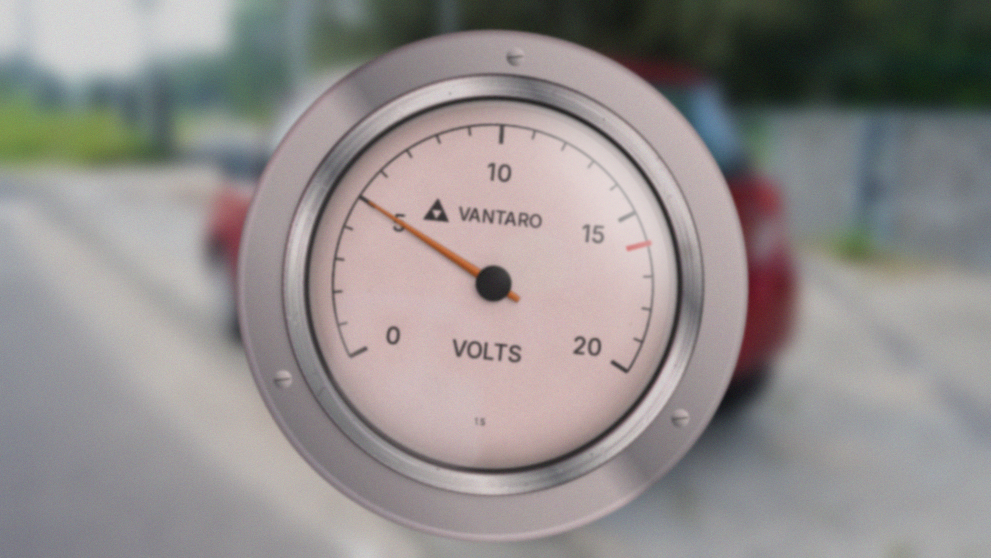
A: 5,V
